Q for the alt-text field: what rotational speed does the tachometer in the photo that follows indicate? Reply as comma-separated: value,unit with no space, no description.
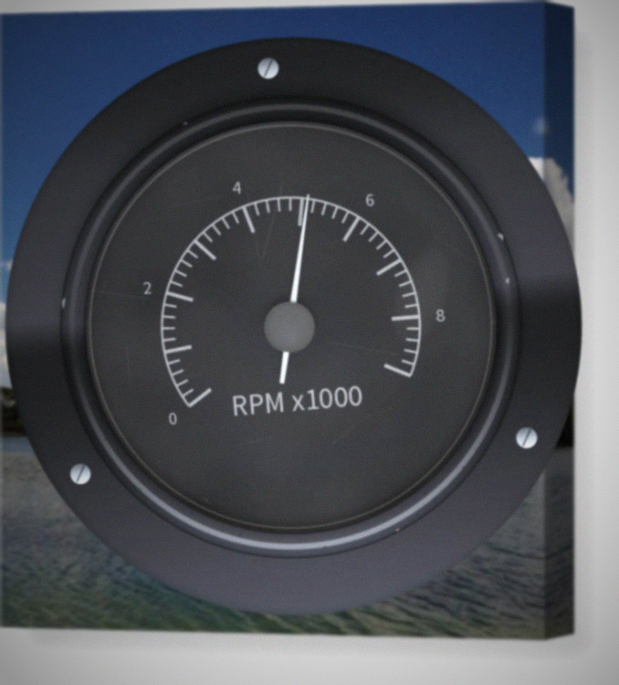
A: 5100,rpm
